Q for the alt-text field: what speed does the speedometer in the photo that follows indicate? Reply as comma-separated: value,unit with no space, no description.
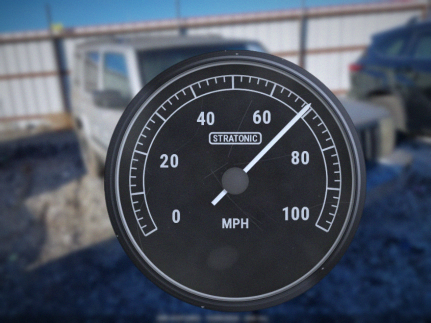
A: 69,mph
